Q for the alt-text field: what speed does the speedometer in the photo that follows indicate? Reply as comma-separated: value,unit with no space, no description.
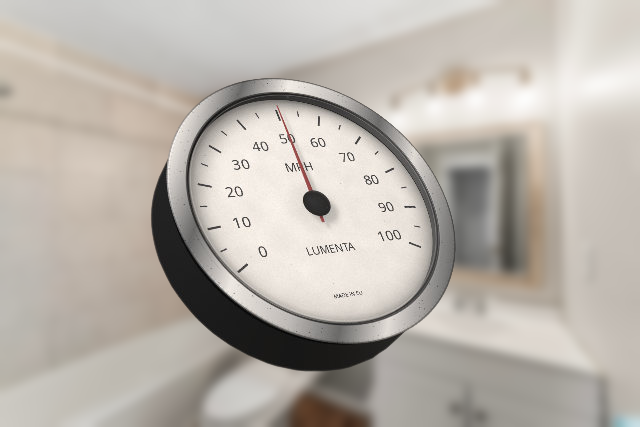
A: 50,mph
